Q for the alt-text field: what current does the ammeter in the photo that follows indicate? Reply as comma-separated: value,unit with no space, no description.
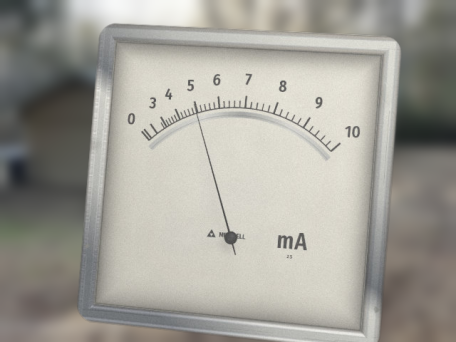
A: 5,mA
